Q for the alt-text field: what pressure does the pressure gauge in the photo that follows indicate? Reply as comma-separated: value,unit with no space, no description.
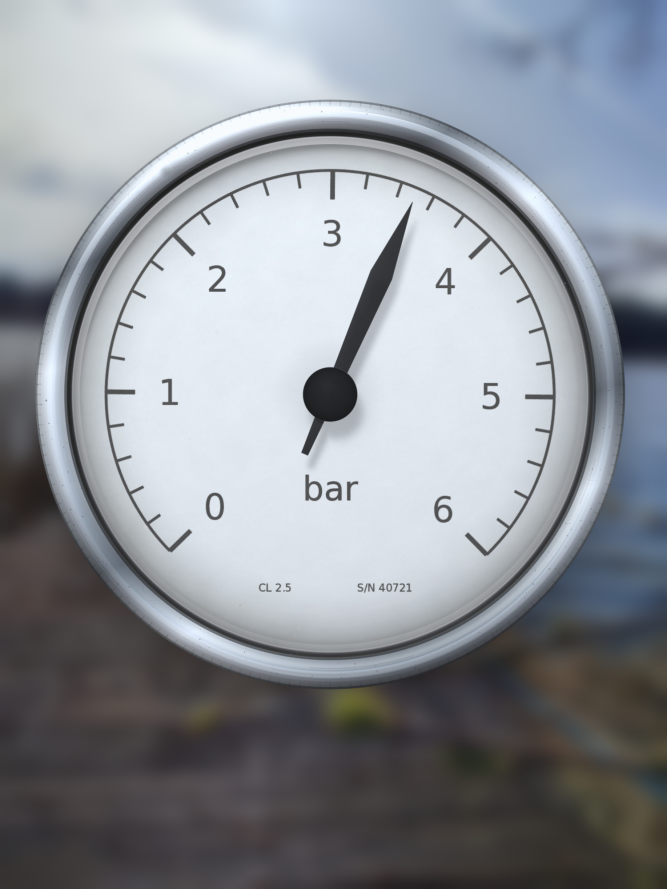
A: 3.5,bar
